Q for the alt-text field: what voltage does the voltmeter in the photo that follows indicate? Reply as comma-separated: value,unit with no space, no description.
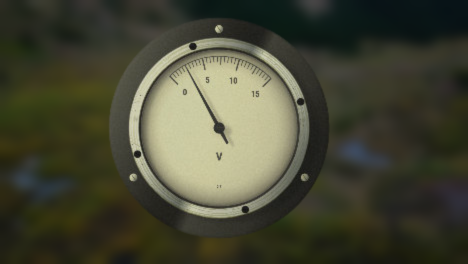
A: 2.5,V
